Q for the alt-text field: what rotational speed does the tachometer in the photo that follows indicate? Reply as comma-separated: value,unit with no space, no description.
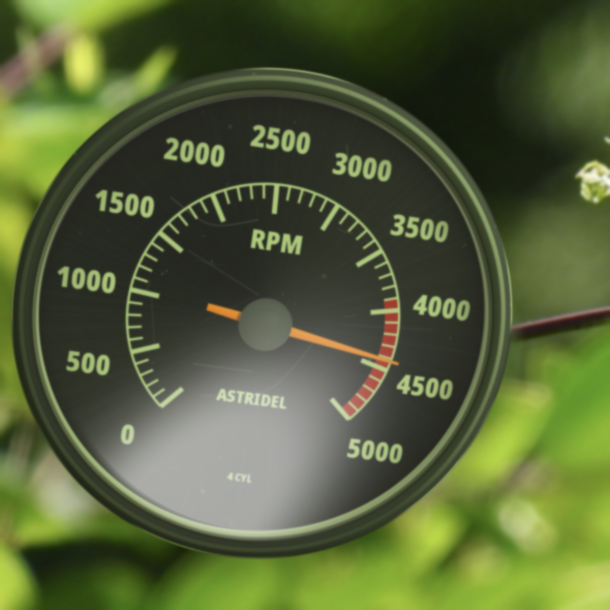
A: 4400,rpm
